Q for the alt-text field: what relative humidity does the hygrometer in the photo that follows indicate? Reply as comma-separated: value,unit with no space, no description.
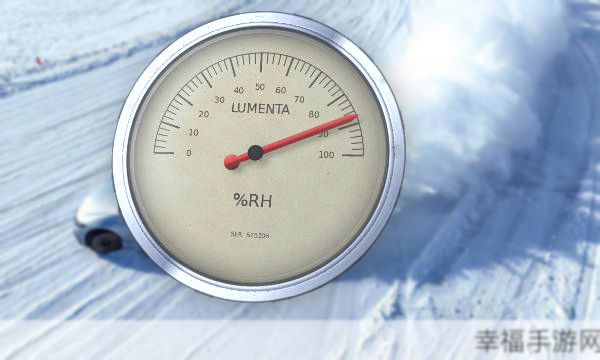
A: 88,%
